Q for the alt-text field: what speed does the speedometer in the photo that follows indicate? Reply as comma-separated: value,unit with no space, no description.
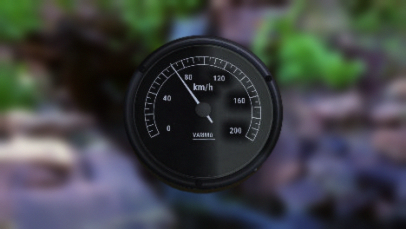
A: 70,km/h
